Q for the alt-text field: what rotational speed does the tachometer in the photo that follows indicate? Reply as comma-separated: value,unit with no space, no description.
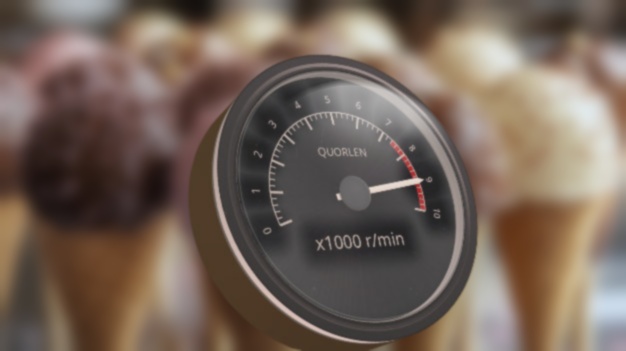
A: 9000,rpm
